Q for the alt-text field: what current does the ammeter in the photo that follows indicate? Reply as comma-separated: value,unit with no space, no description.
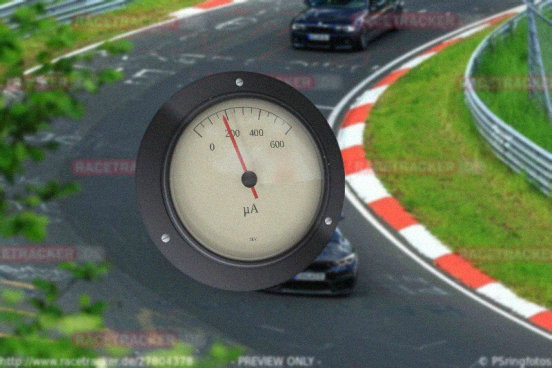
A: 175,µA
